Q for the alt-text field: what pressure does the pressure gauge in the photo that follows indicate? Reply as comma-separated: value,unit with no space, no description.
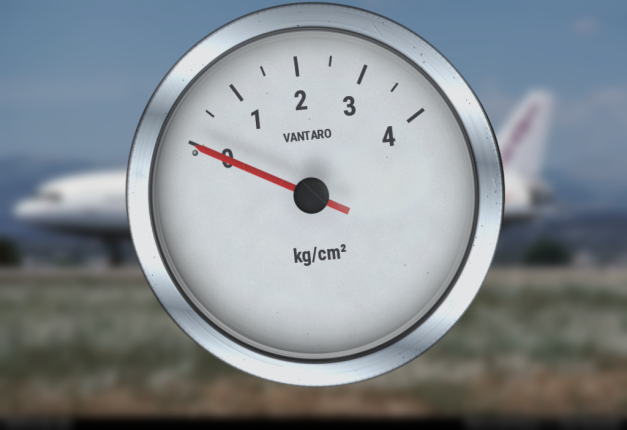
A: 0,kg/cm²
